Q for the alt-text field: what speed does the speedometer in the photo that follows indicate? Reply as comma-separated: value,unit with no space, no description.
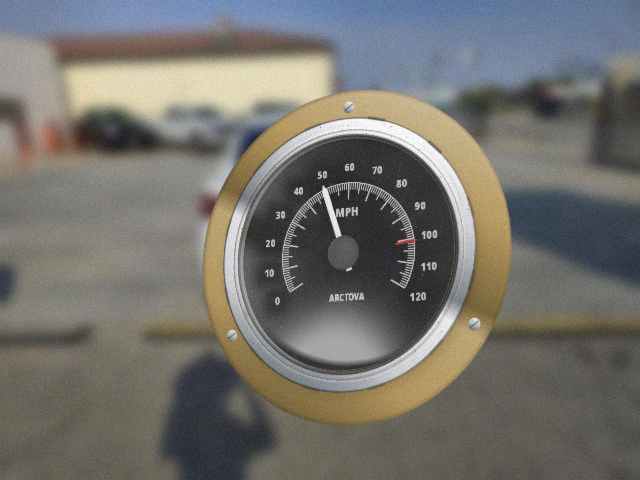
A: 50,mph
